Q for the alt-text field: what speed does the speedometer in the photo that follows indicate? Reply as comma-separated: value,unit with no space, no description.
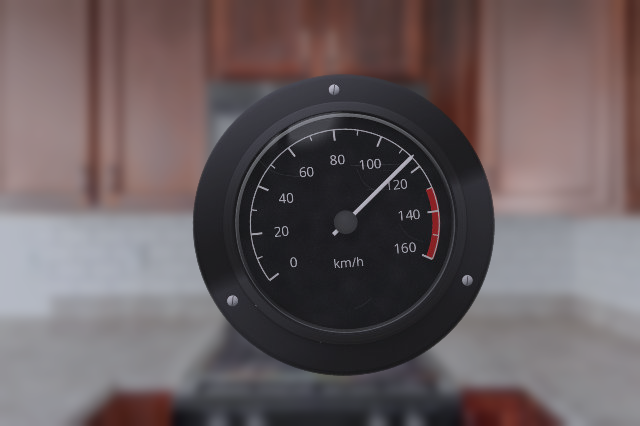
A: 115,km/h
